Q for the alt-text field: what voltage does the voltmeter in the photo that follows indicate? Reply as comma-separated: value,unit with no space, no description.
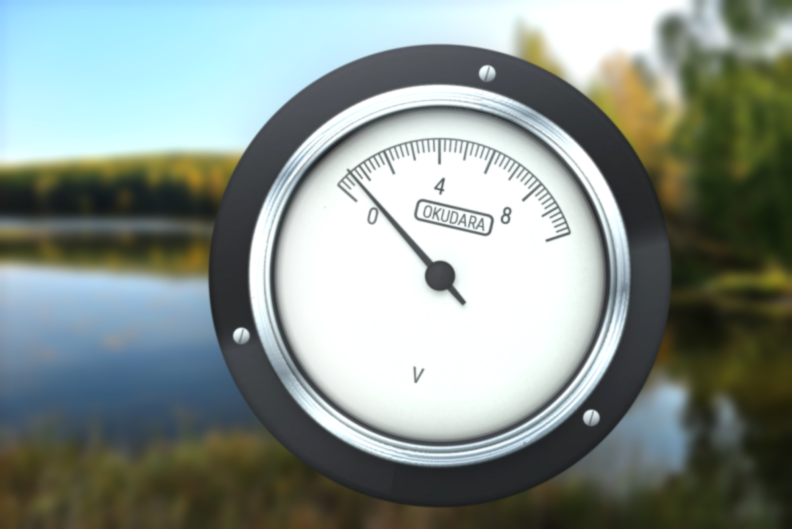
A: 0.6,V
